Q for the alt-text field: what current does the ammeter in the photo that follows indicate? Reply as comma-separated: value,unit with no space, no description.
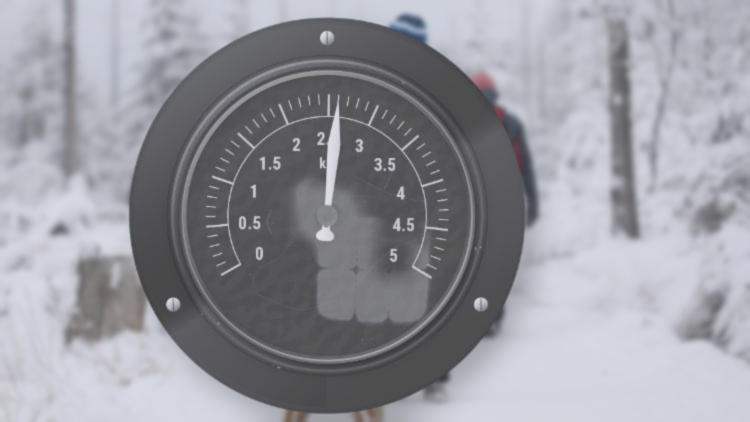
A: 2.6,kA
